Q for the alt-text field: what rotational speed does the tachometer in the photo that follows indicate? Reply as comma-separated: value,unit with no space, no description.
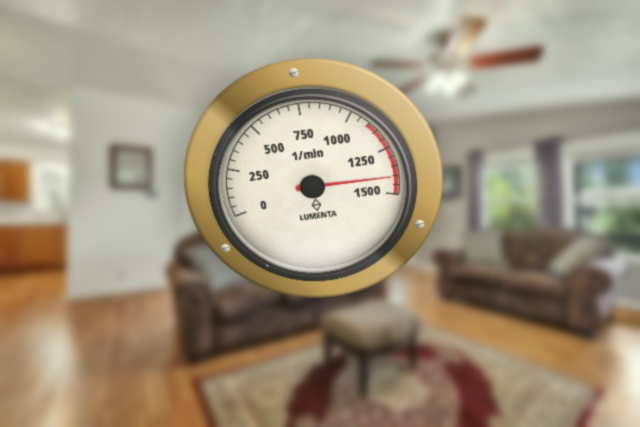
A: 1400,rpm
